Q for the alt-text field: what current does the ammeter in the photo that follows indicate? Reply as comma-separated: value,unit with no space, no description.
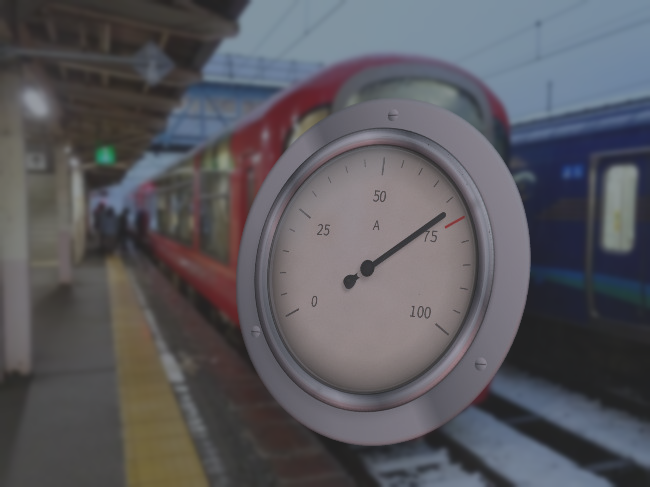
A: 72.5,A
